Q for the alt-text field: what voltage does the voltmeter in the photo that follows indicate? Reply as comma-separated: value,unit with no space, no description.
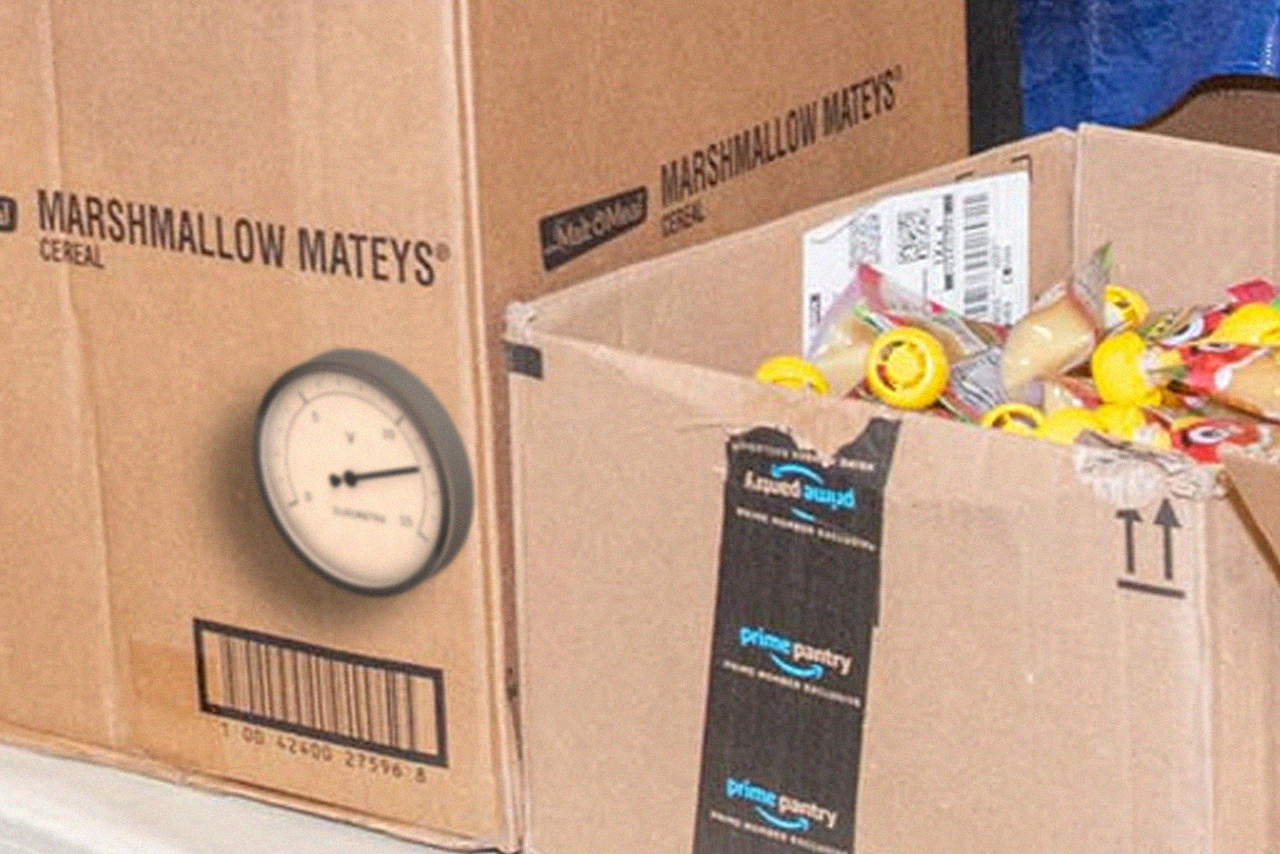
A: 12,V
